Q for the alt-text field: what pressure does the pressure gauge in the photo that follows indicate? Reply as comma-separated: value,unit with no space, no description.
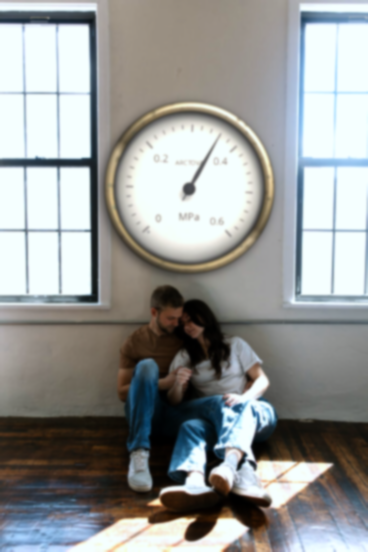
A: 0.36,MPa
